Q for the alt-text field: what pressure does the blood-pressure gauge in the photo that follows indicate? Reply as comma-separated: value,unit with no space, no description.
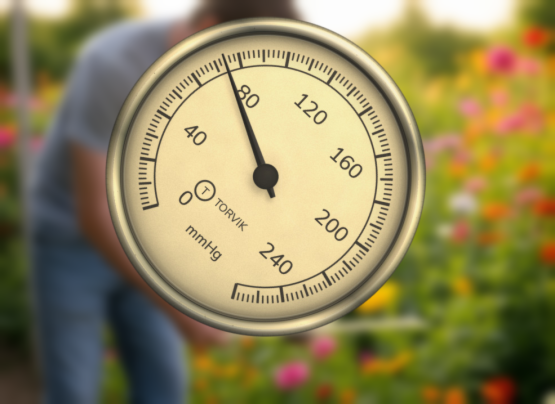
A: 74,mmHg
